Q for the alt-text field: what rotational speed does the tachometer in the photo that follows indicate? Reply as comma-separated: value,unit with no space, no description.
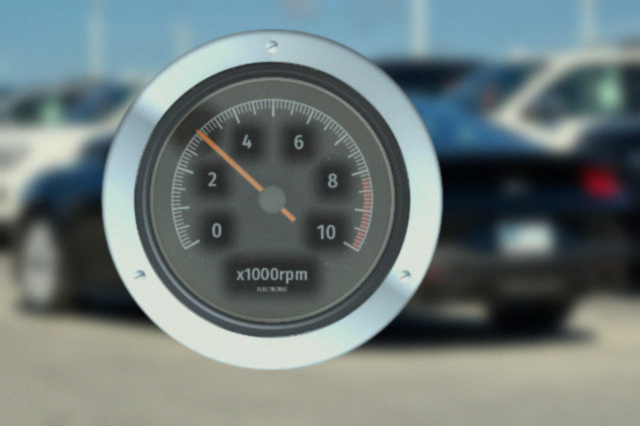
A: 3000,rpm
